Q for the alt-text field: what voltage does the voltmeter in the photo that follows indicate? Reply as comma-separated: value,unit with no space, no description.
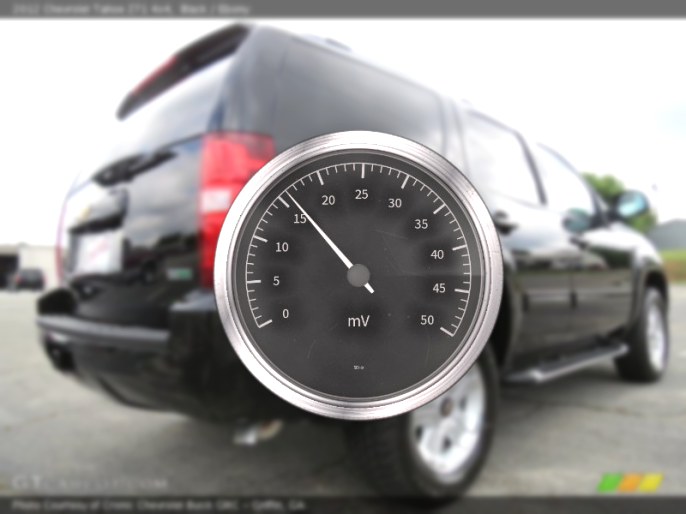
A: 16,mV
